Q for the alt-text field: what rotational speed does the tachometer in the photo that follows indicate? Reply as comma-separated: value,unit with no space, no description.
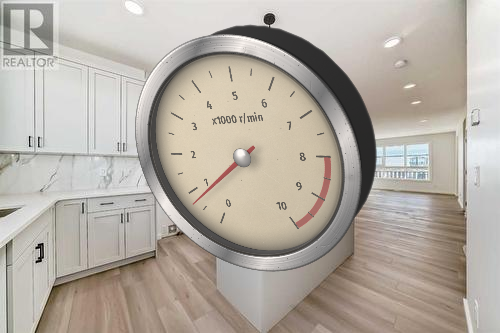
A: 750,rpm
